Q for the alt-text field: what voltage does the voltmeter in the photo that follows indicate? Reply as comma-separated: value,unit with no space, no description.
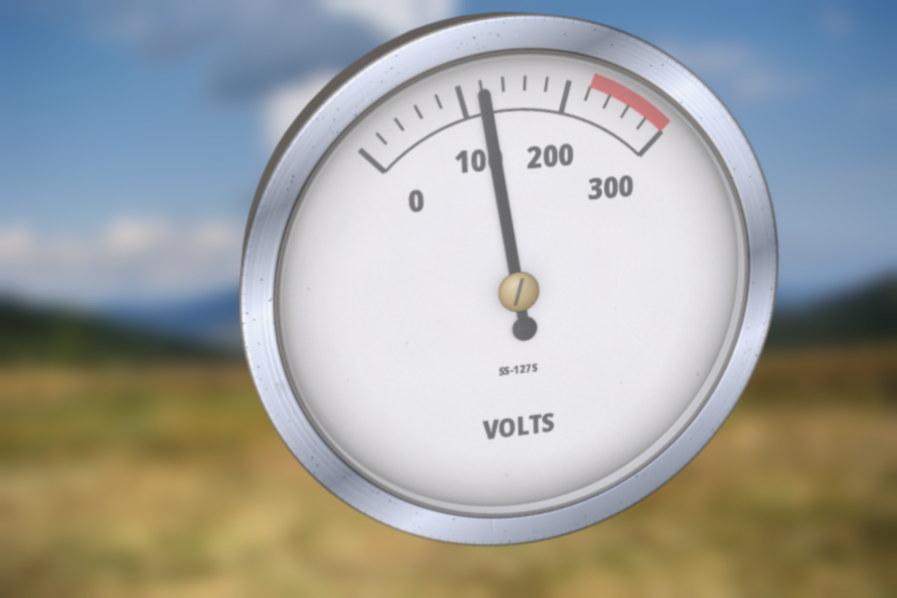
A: 120,V
